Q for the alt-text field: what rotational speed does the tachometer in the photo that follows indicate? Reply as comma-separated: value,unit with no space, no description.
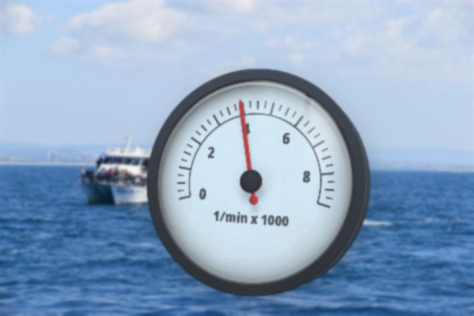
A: 4000,rpm
